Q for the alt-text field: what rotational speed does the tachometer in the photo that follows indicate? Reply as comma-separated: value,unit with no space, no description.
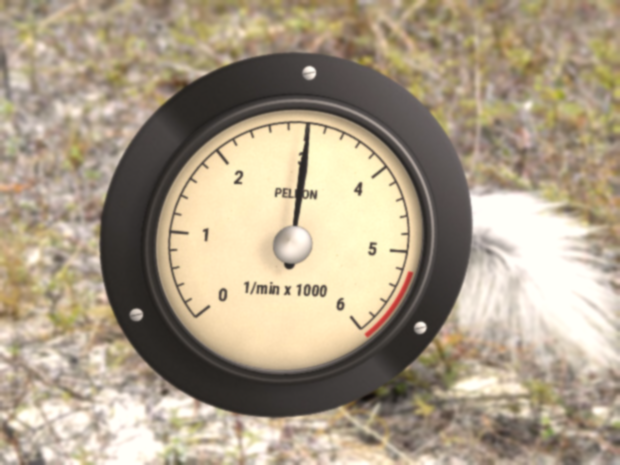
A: 3000,rpm
